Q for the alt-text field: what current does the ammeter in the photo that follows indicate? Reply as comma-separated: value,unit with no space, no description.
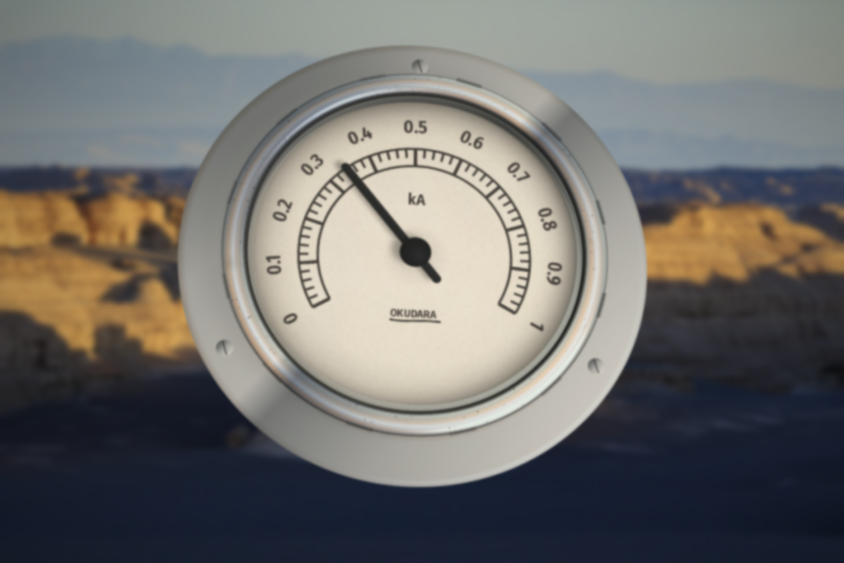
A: 0.34,kA
